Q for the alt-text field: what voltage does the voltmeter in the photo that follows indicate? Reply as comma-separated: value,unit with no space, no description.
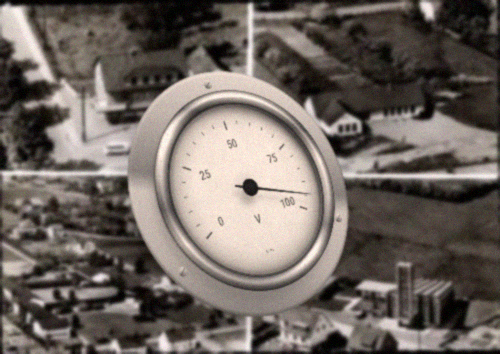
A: 95,V
